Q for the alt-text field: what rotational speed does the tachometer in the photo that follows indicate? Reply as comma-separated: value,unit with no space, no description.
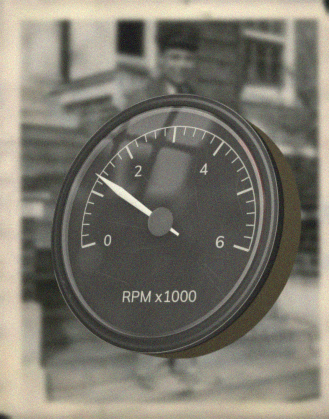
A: 1300,rpm
